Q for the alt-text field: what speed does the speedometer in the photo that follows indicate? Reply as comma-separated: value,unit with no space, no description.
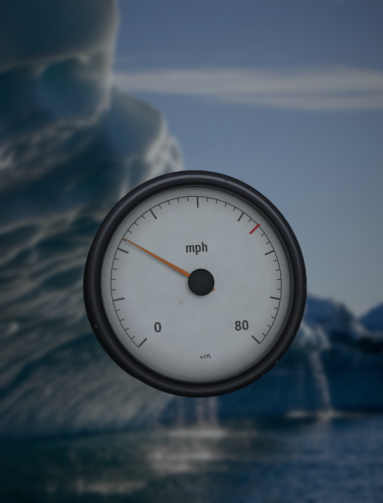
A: 22,mph
